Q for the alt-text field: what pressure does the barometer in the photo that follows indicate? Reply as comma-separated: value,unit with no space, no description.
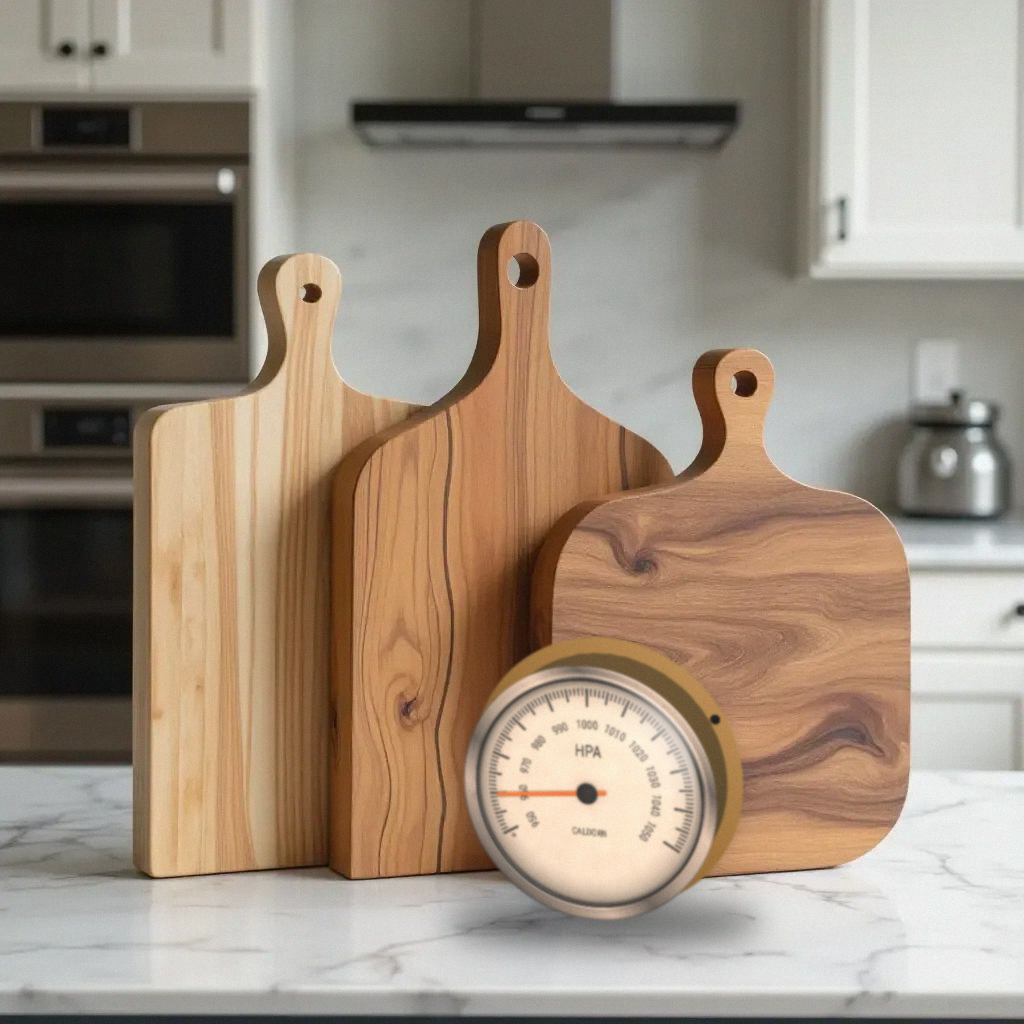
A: 960,hPa
